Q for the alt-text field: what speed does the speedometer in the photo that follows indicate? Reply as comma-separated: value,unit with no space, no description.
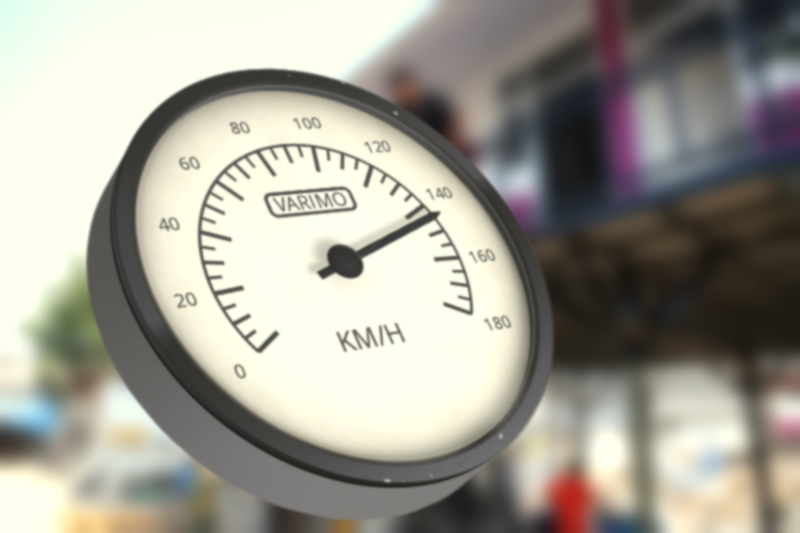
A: 145,km/h
